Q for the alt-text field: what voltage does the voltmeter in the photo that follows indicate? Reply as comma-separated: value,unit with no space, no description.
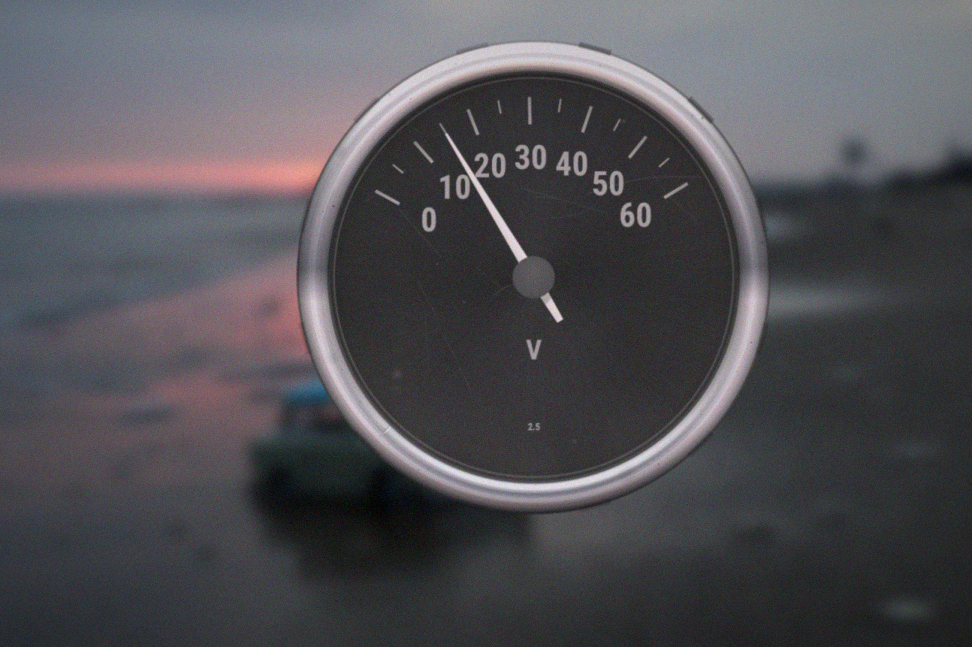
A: 15,V
